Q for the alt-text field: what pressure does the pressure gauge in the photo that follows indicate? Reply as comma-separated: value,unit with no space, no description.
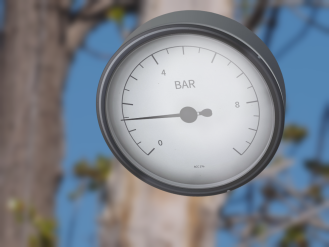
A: 1.5,bar
